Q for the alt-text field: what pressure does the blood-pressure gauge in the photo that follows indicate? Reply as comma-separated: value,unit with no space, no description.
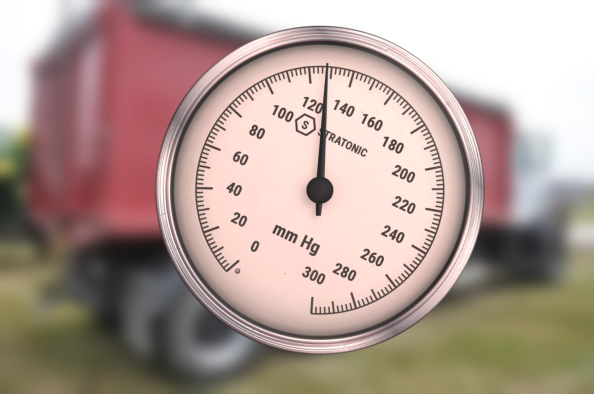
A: 128,mmHg
